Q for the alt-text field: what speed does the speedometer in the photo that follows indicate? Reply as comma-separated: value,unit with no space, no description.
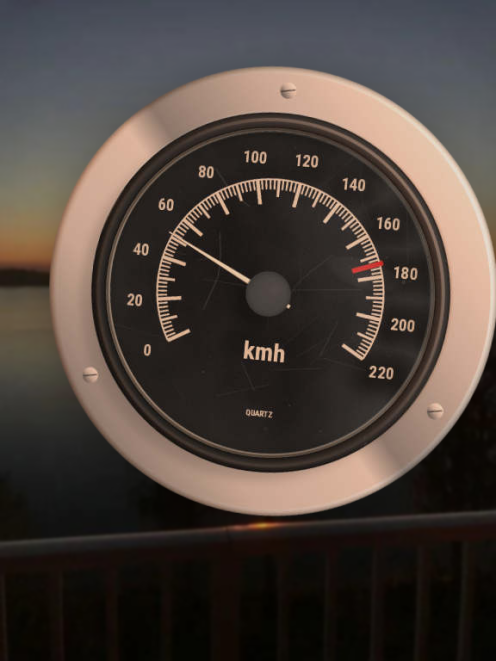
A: 52,km/h
